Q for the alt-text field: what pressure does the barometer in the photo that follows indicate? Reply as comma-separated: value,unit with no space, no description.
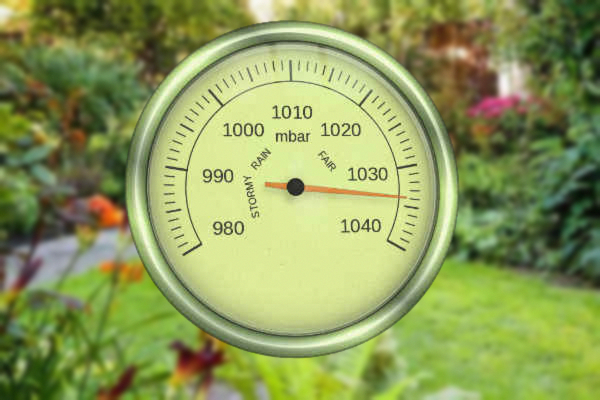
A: 1034,mbar
